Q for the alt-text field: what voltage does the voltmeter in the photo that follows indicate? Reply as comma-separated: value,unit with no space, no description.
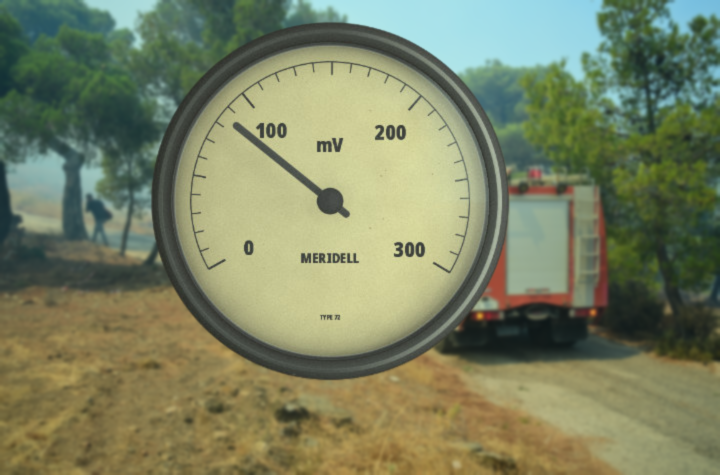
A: 85,mV
